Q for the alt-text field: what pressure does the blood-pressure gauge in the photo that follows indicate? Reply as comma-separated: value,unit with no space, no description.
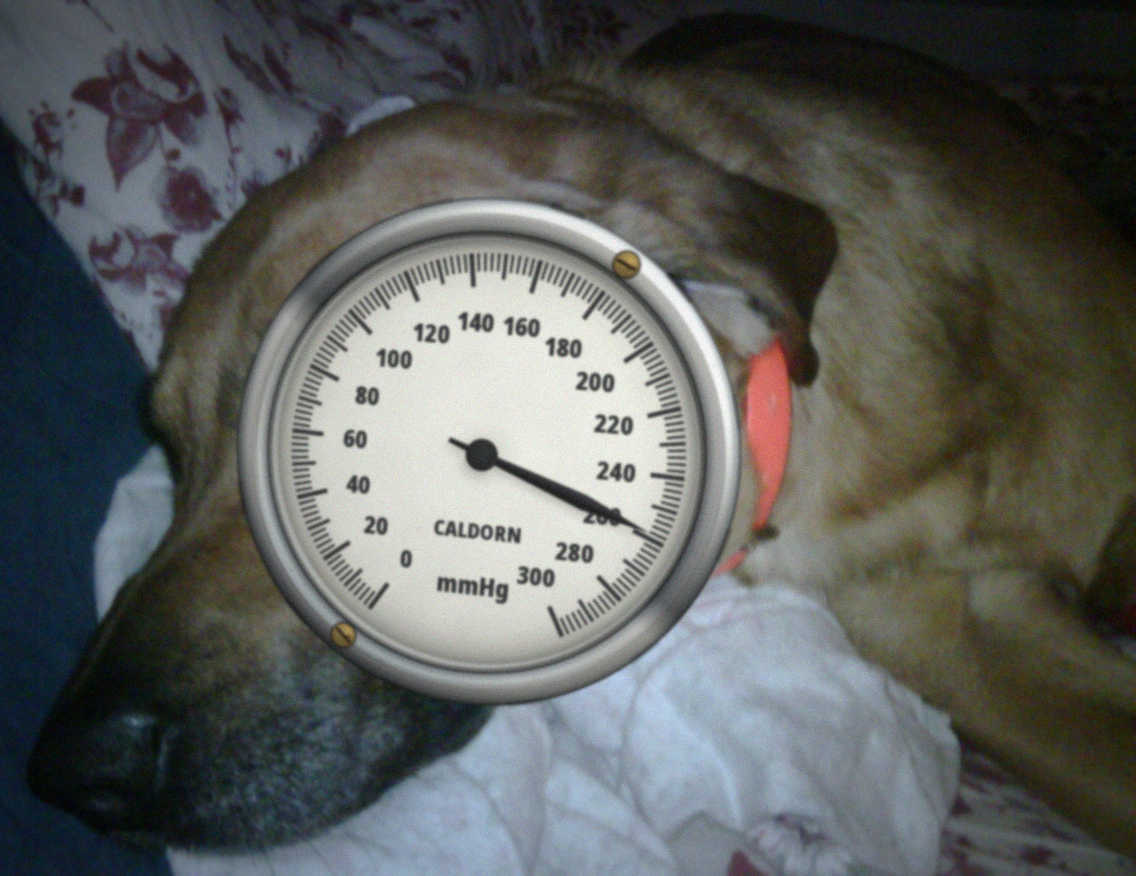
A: 258,mmHg
